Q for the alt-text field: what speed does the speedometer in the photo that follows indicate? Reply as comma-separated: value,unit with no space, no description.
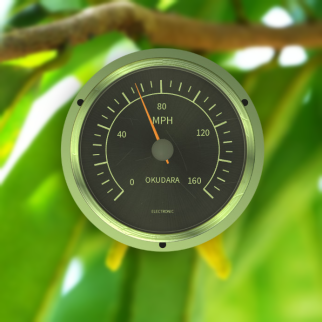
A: 67.5,mph
